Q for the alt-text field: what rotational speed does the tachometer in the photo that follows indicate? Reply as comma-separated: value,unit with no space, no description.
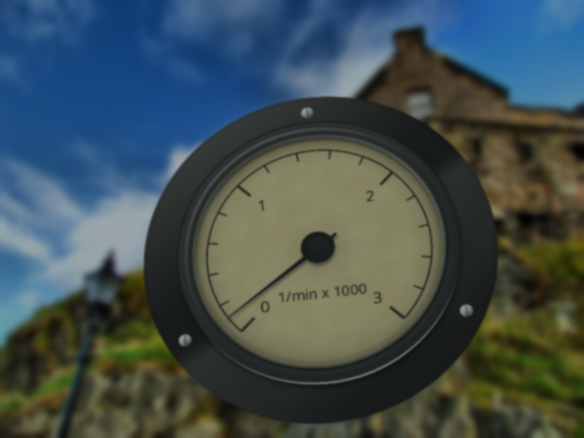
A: 100,rpm
